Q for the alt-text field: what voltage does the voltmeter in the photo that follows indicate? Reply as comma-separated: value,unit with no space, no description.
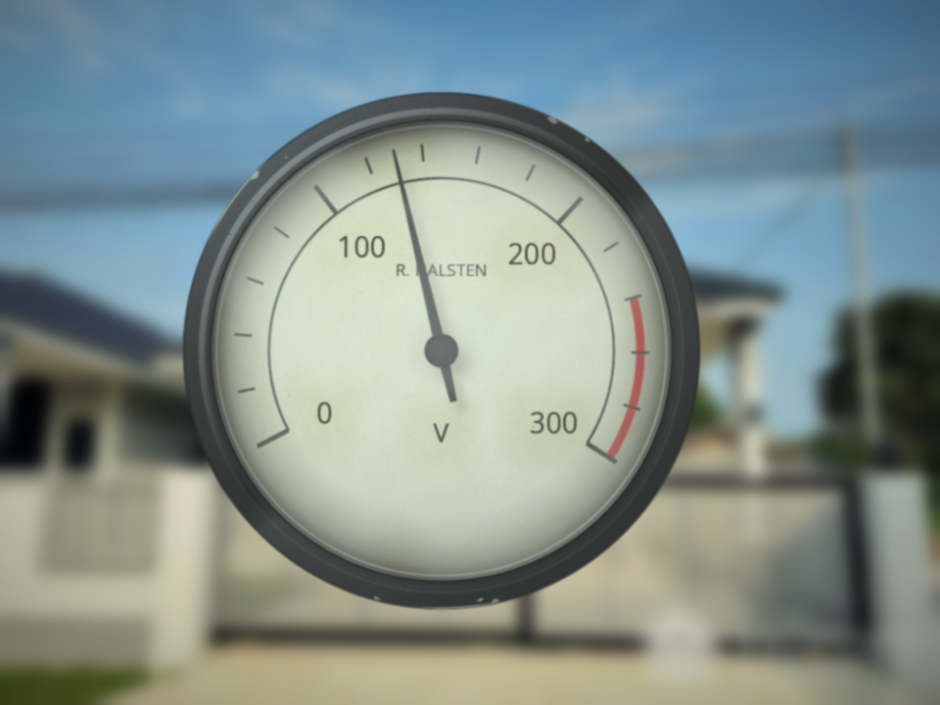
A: 130,V
